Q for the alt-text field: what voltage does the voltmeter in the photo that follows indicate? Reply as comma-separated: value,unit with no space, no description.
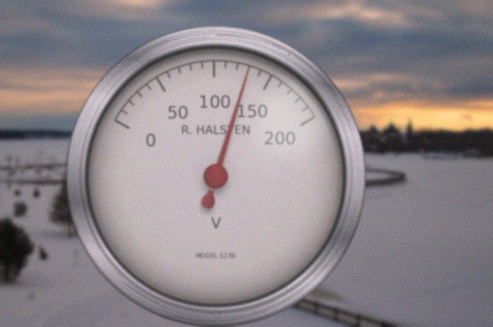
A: 130,V
